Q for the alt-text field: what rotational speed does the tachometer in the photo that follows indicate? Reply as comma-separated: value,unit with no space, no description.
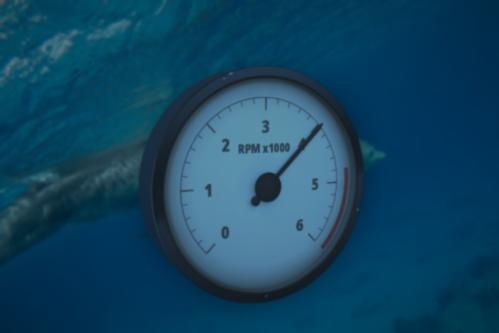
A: 4000,rpm
